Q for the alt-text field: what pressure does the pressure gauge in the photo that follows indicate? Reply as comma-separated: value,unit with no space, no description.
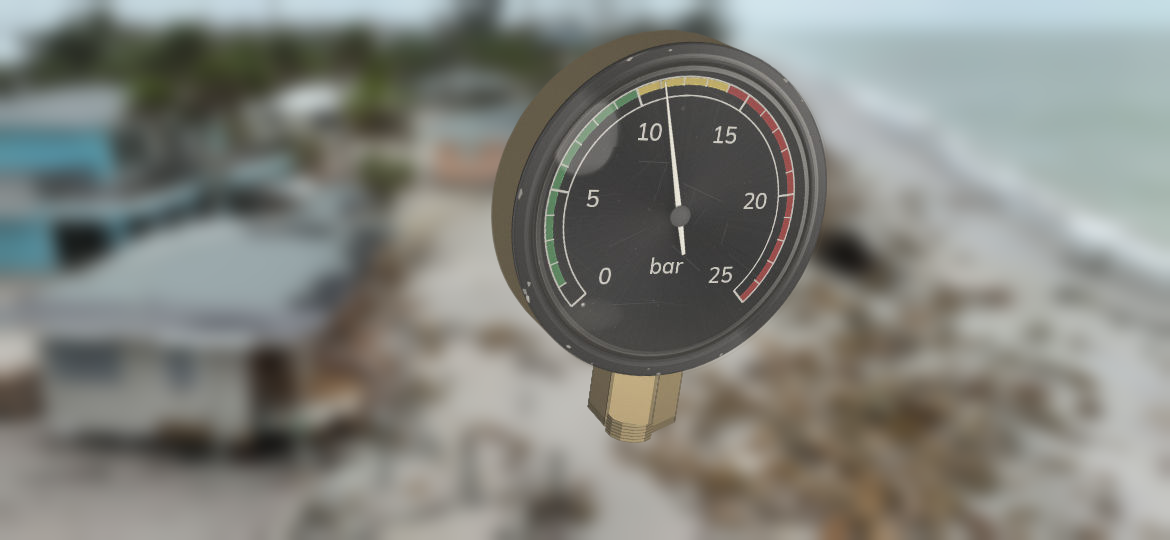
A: 11,bar
